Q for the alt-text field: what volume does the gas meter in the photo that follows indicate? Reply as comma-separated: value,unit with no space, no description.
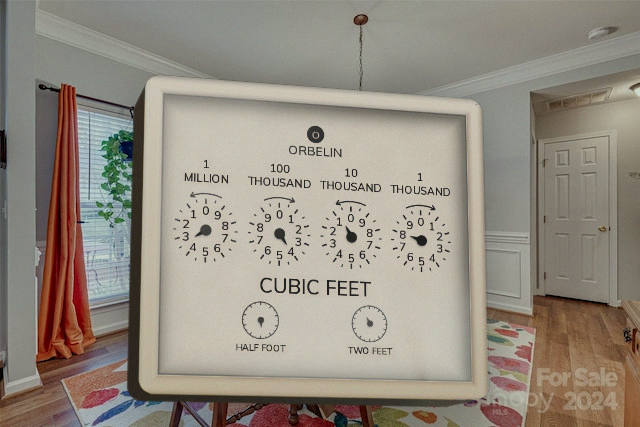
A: 340800,ft³
